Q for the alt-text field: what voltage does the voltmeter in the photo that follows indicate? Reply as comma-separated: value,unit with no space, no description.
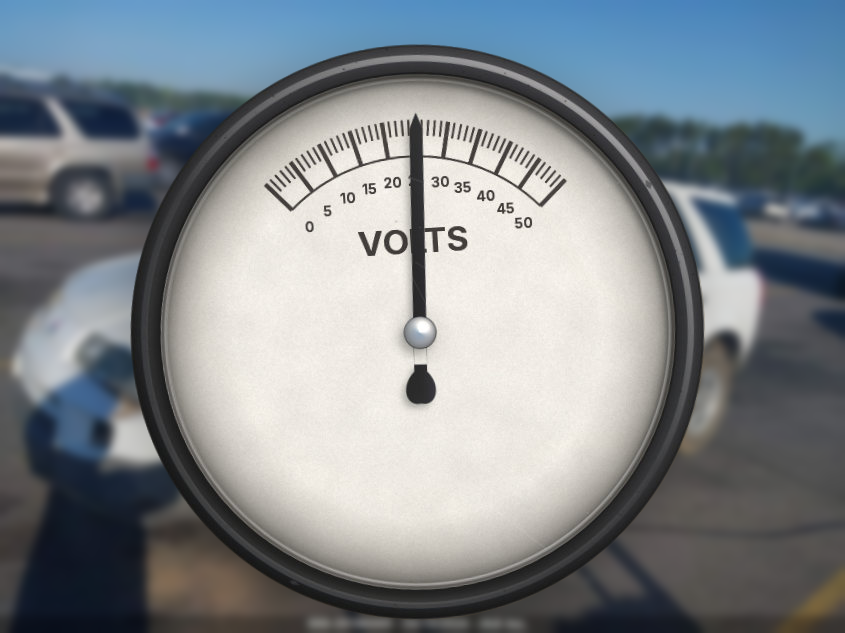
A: 25,V
